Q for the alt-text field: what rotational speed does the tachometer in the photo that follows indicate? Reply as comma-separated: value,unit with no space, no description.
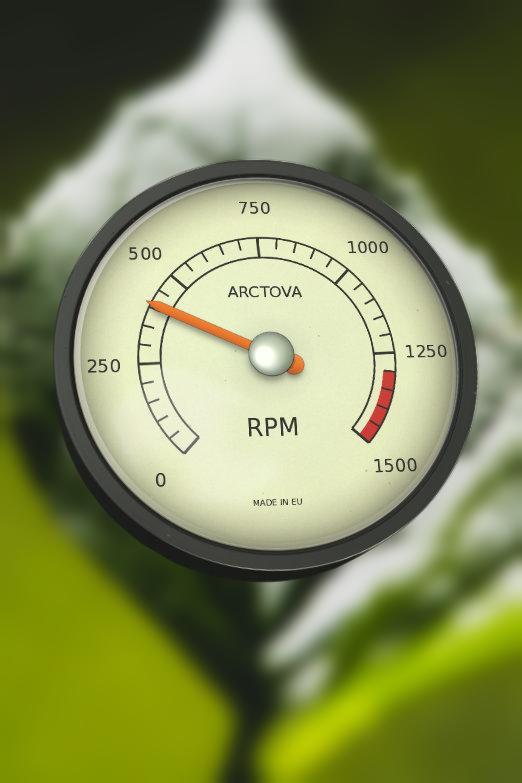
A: 400,rpm
